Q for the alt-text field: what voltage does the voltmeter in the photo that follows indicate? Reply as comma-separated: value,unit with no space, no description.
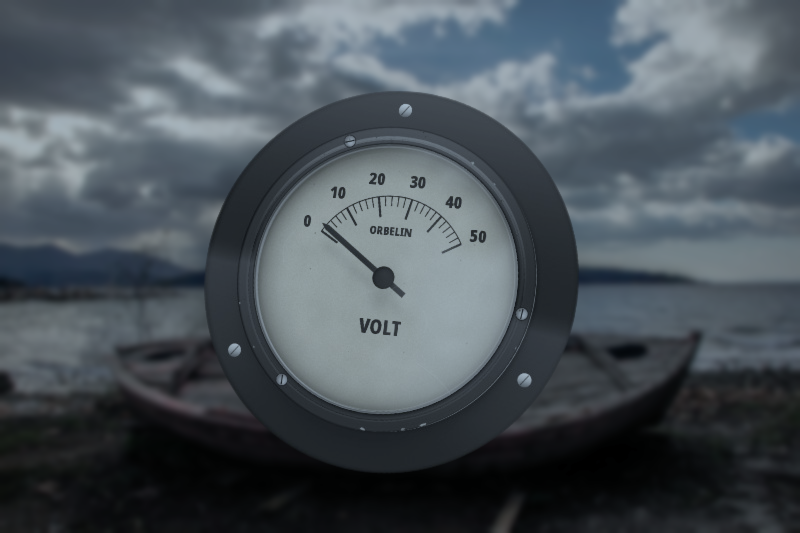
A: 2,V
